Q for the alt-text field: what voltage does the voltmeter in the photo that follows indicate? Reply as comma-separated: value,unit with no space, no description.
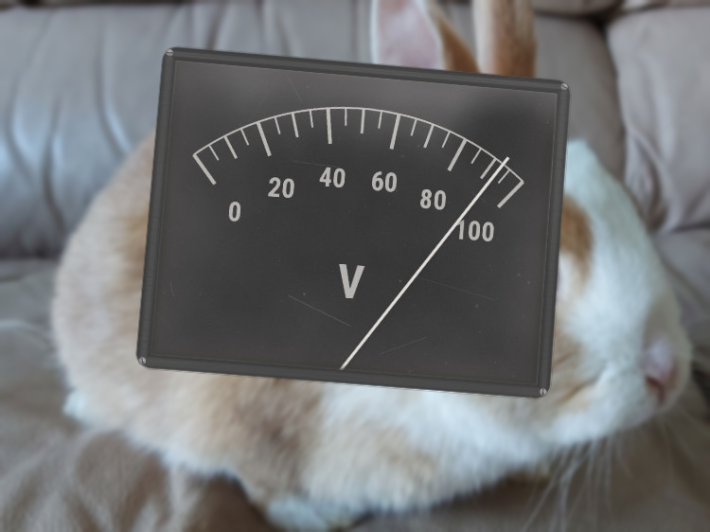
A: 92.5,V
